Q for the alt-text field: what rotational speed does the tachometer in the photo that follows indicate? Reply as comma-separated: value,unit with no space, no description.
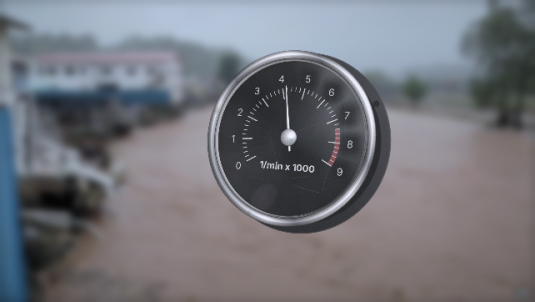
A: 4200,rpm
